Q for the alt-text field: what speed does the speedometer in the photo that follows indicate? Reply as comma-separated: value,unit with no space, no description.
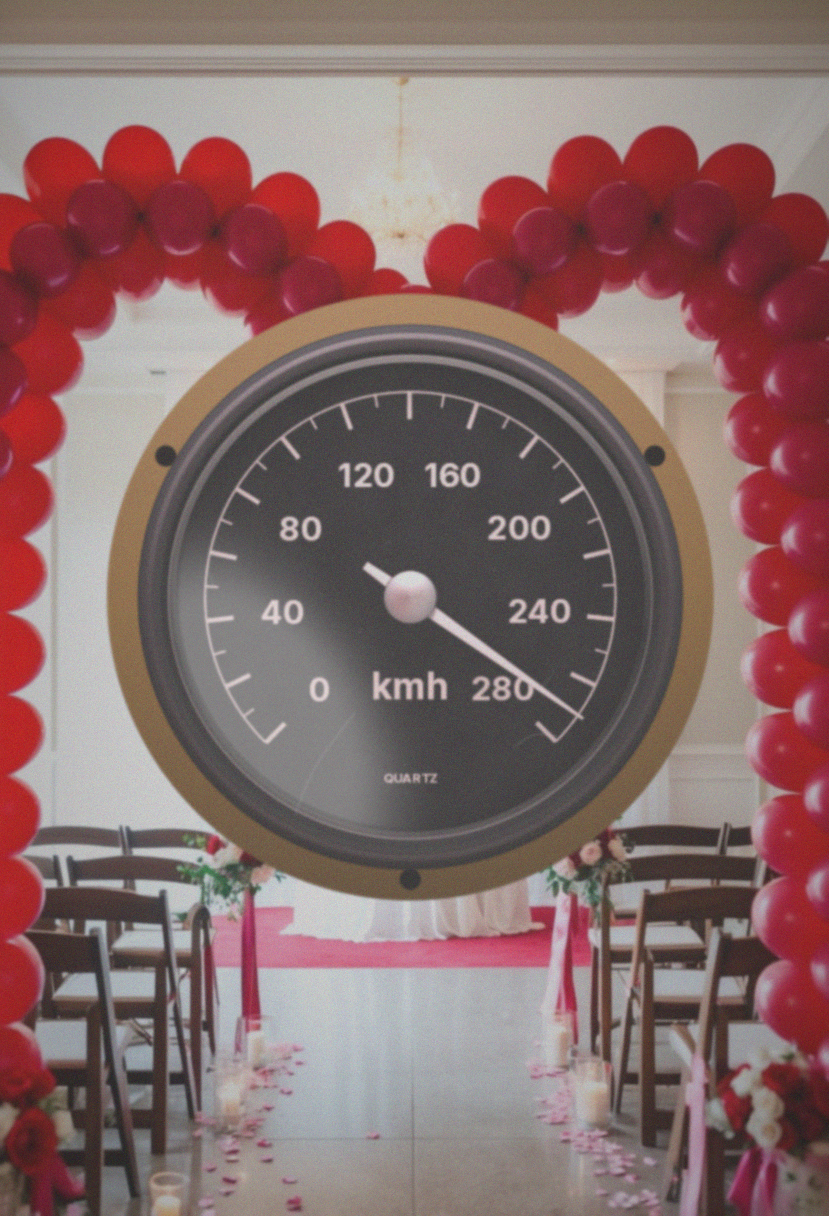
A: 270,km/h
